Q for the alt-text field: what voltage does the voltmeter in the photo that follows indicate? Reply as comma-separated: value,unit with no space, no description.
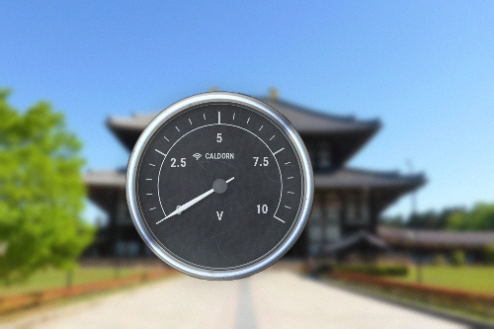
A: 0,V
